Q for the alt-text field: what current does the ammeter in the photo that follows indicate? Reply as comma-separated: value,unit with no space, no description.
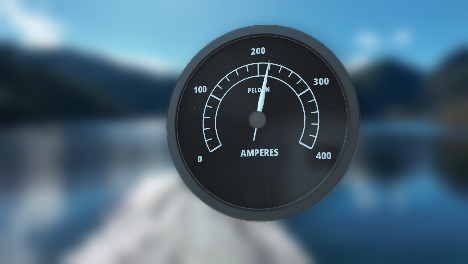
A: 220,A
